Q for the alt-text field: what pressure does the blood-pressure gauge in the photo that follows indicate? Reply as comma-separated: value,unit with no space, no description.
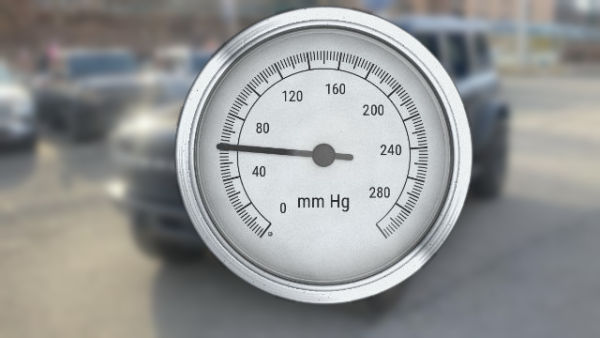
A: 60,mmHg
